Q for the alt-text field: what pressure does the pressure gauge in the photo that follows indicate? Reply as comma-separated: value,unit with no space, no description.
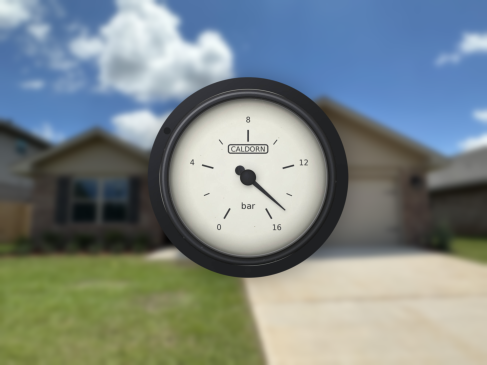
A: 15,bar
